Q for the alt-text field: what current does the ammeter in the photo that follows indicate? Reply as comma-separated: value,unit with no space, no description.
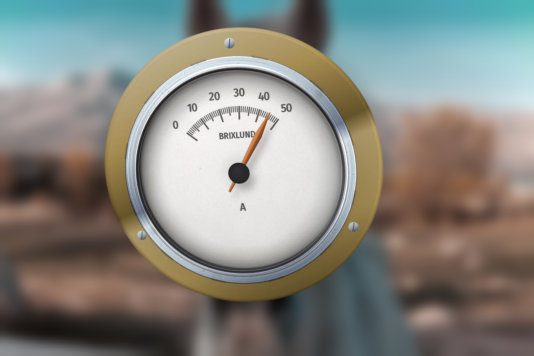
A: 45,A
